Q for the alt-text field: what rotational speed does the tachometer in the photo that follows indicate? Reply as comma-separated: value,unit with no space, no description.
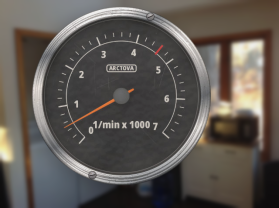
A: 500,rpm
